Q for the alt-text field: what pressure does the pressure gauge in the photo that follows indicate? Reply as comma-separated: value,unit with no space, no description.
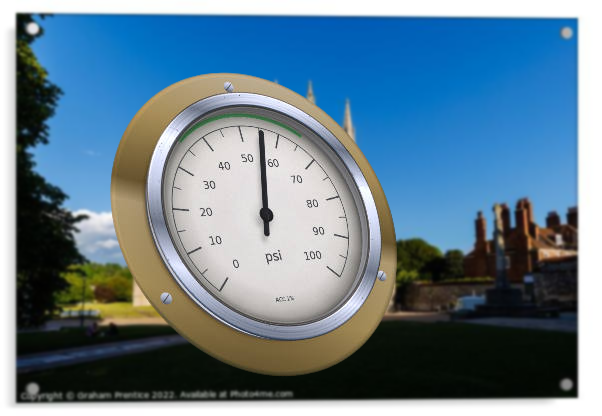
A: 55,psi
